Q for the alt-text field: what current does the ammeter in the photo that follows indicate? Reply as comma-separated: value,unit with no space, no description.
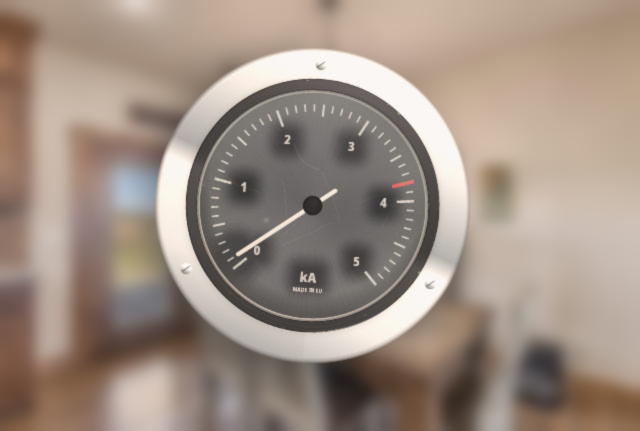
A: 0.1,kA
